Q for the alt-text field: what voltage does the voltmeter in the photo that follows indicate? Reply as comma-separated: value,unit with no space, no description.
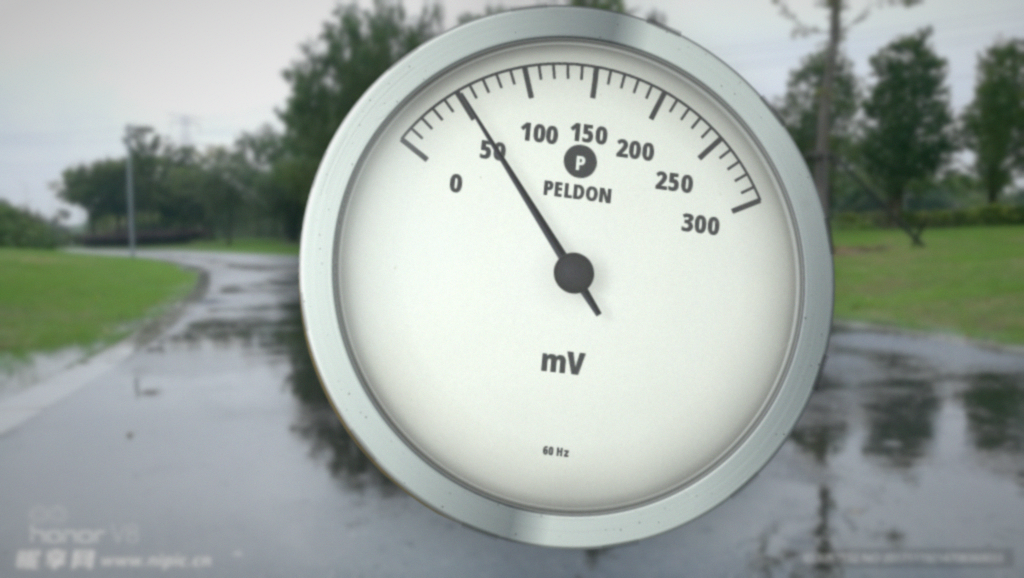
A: 50,mV
